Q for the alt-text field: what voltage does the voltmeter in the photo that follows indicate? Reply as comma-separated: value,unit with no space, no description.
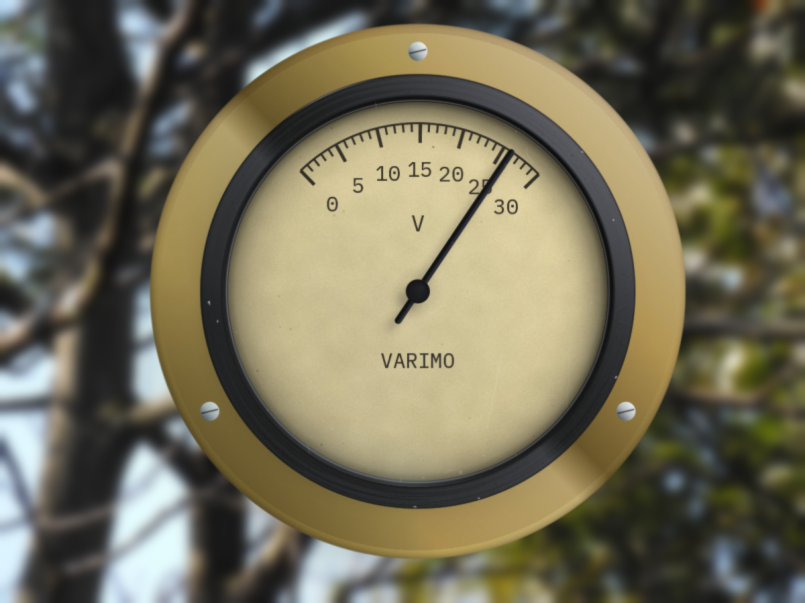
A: 26,V
